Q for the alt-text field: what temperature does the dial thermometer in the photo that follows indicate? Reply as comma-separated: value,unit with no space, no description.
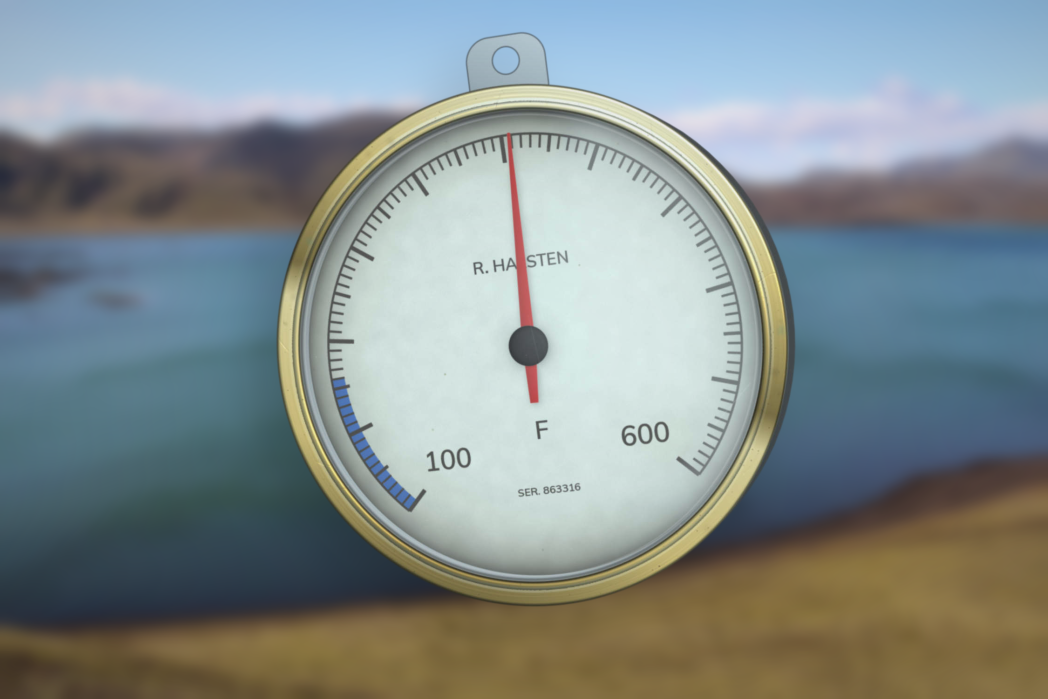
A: 355,°F
